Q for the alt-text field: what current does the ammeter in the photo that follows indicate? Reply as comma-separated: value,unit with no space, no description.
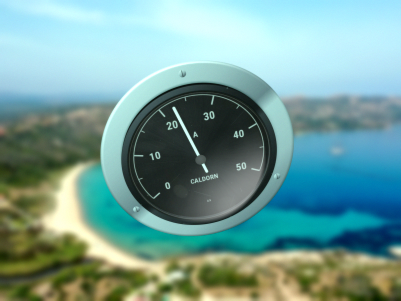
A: 22.5,A
